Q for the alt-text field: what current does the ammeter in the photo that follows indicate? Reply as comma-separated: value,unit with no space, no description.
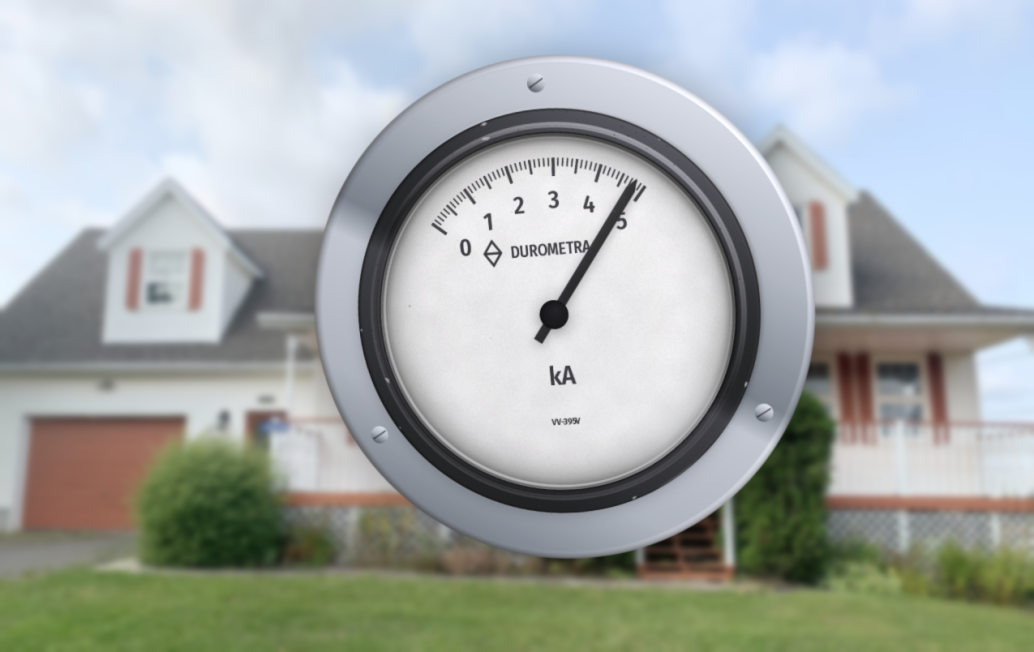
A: 4.8,kA
